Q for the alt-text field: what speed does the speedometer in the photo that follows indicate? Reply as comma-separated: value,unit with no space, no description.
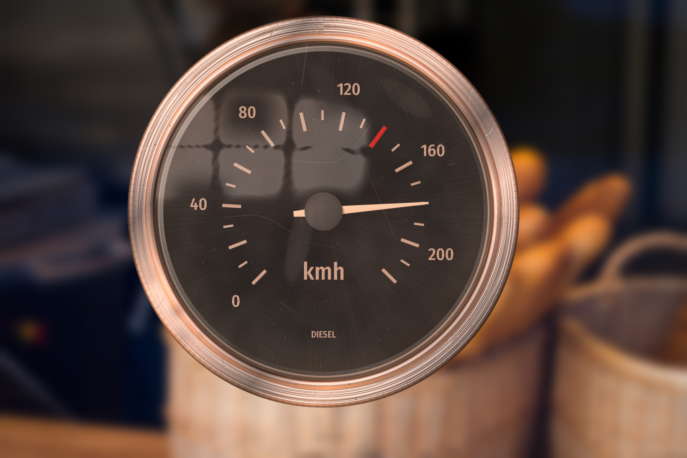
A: 180,km/h
